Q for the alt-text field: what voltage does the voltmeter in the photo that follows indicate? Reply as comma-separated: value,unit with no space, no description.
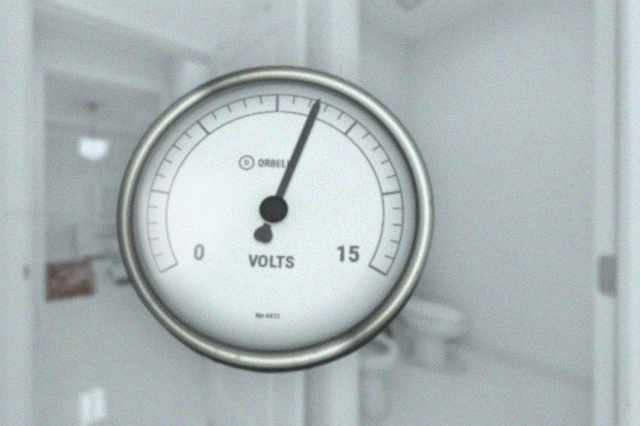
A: 8.75,V
